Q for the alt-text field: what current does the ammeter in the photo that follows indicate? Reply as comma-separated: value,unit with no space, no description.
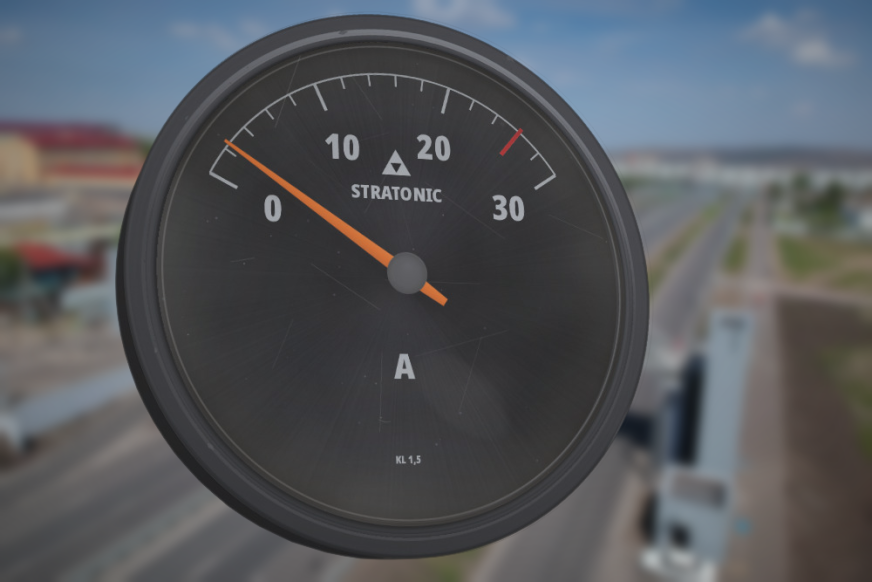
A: 2,A
